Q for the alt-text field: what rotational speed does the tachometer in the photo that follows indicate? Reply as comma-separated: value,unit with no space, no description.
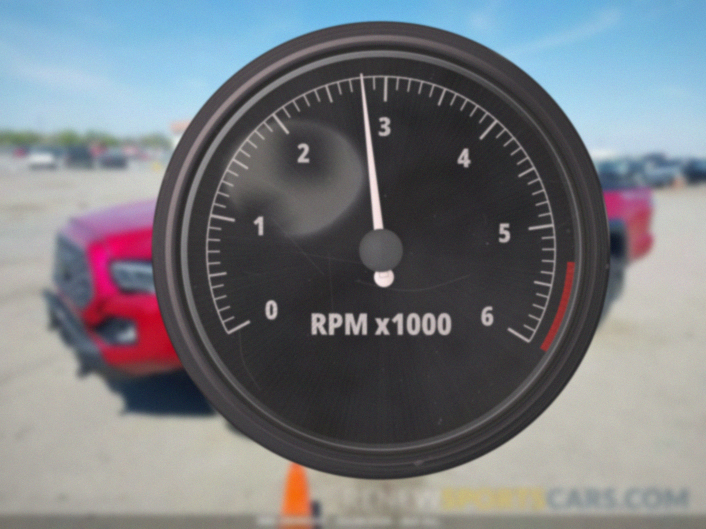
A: 2800,rpm
